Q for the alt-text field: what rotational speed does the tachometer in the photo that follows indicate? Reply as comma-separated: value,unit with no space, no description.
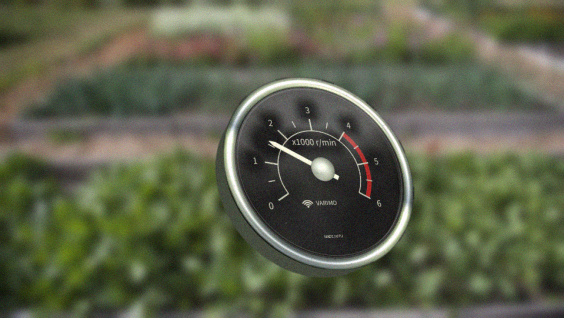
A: 1500,rpm
